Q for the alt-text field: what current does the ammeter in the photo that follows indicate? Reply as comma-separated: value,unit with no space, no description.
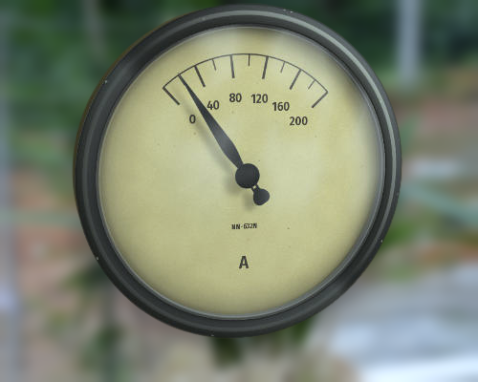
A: 20,A
